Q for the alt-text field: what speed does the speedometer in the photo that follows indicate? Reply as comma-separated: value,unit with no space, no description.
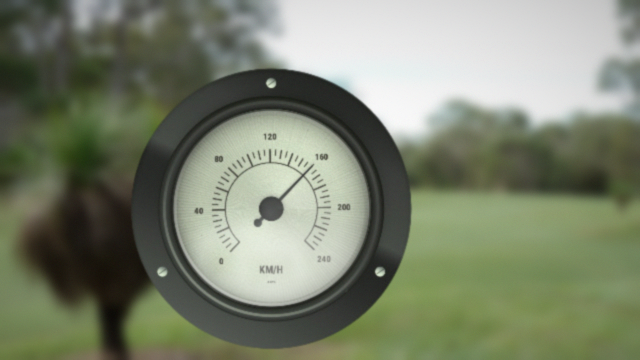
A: 160,km/h
